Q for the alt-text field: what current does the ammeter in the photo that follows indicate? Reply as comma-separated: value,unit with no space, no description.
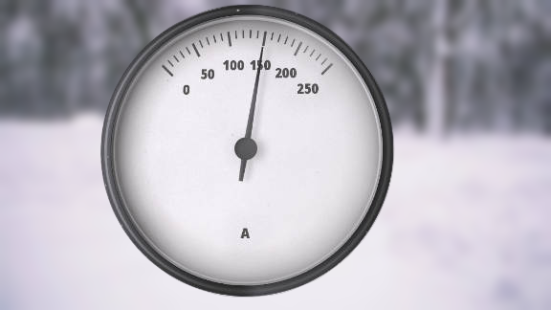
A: 150,A
